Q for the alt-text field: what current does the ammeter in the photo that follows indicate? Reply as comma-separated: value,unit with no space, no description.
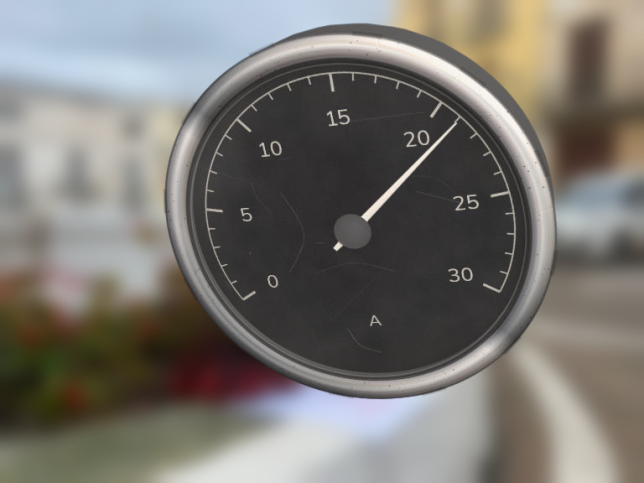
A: 21,A
